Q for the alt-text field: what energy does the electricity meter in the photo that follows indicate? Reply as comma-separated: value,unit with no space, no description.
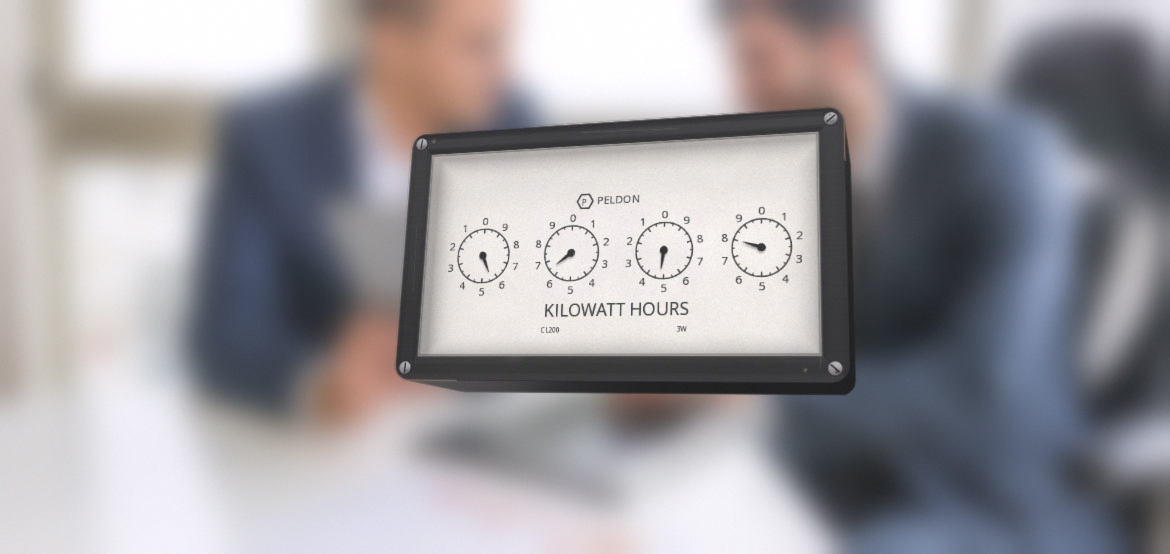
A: 5648,kWh
